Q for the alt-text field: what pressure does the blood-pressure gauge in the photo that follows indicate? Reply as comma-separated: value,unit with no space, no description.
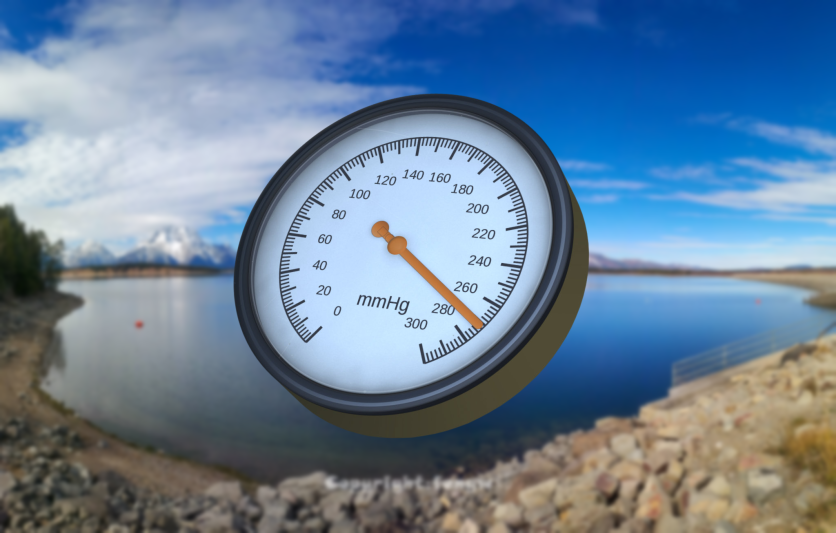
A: 272,mmHg
